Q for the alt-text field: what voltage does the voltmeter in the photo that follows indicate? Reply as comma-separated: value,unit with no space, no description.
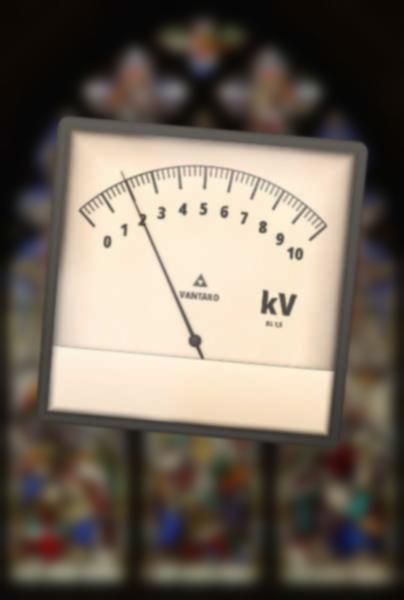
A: 2,kV
